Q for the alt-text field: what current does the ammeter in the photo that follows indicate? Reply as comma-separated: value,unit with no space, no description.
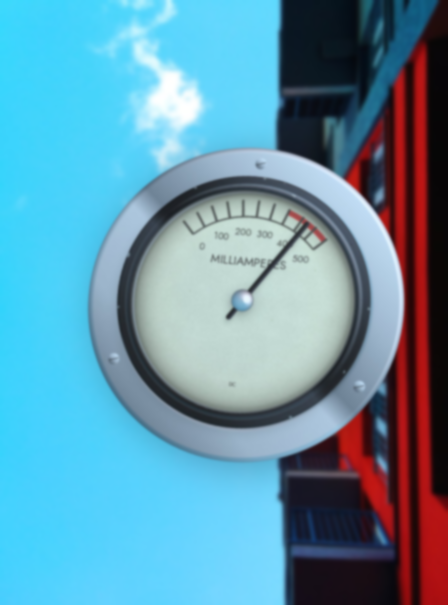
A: 425,mA
